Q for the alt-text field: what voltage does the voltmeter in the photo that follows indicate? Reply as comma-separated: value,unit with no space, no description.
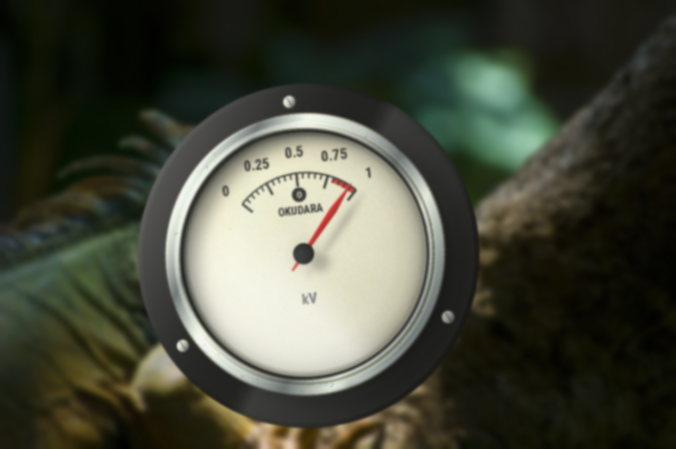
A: 0.95,kV
